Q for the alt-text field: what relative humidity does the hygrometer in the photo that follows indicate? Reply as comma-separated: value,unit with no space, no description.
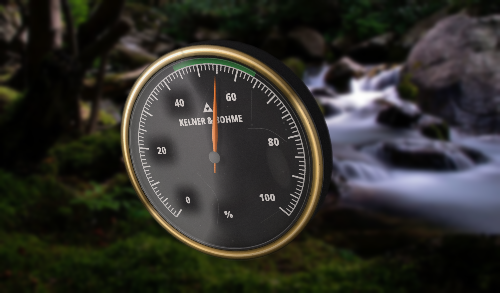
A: 55,%
